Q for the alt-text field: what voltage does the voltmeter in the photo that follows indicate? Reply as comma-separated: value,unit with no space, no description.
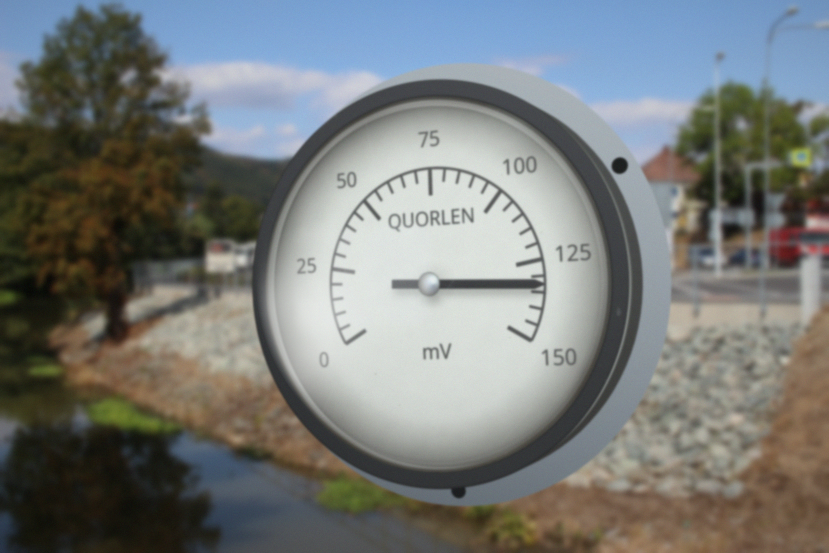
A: 132.5,mV
